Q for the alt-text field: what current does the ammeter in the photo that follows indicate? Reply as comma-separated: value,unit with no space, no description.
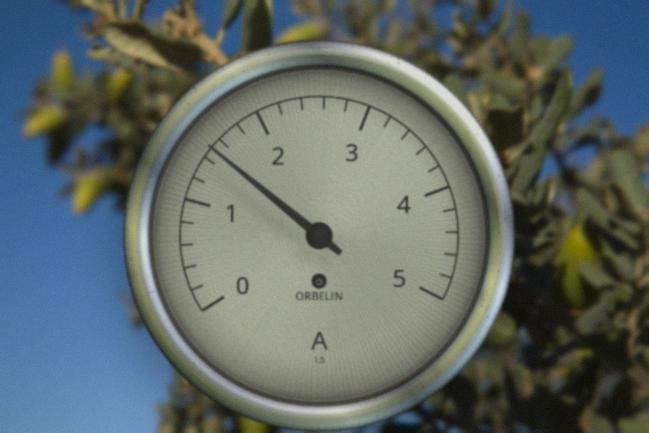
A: 1.5,A
